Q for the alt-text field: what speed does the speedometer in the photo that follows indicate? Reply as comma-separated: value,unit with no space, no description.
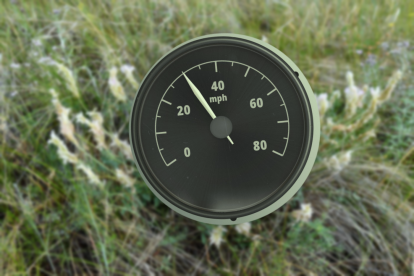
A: 30,mph
